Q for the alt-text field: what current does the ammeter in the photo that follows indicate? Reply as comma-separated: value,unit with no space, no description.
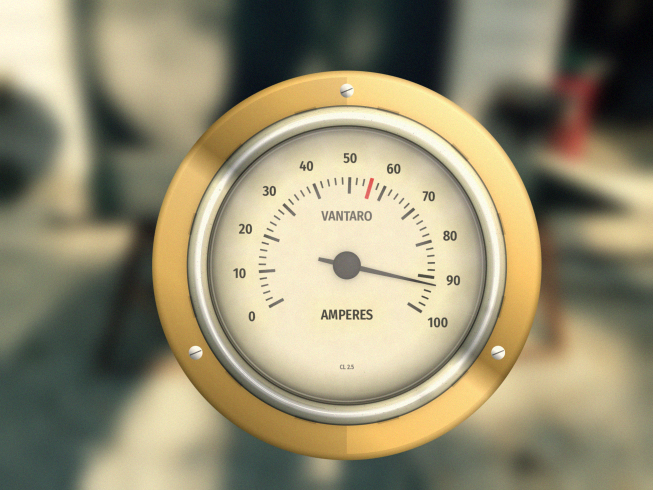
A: 92,A
